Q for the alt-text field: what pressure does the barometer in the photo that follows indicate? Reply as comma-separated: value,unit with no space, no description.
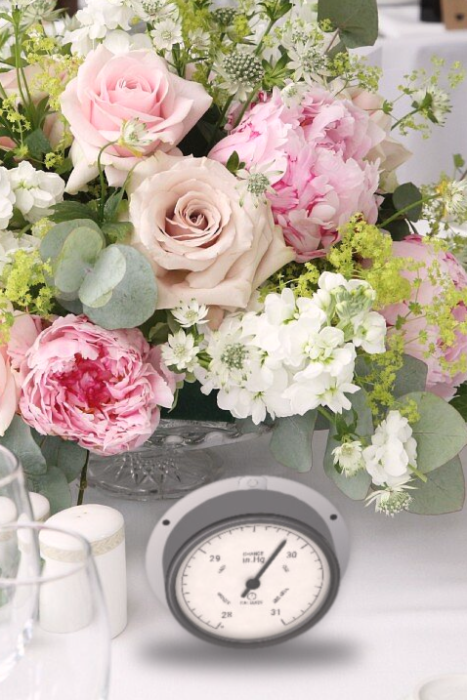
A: 29.8,inHg
